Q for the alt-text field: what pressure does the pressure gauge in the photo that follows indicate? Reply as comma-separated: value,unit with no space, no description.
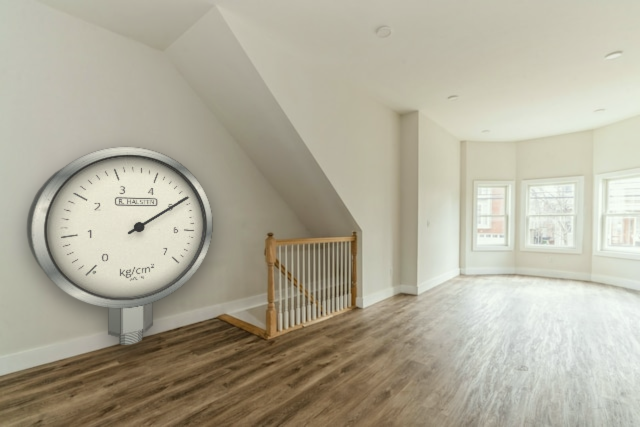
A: 5,kg/cm²
